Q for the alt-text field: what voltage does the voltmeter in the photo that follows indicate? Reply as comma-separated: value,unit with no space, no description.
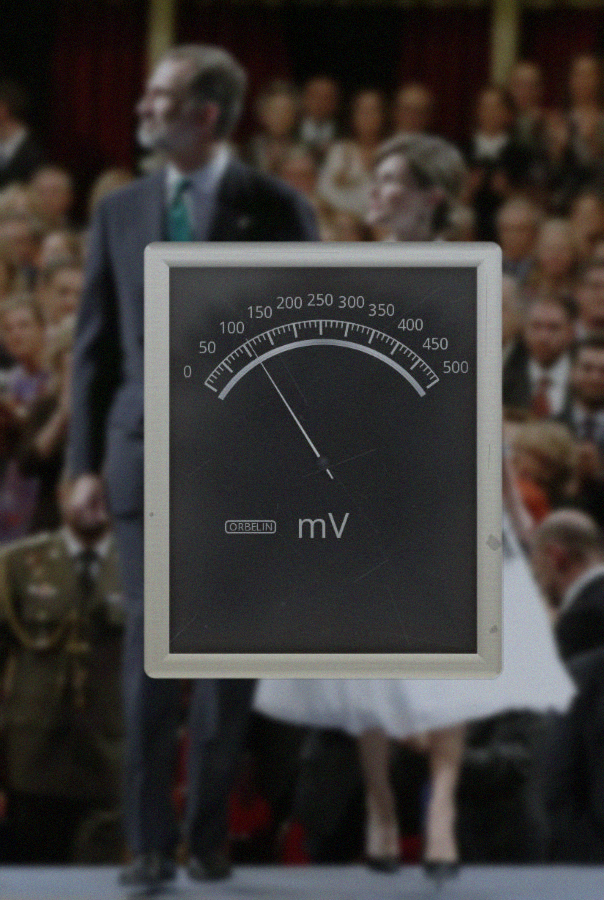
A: 110,mV
